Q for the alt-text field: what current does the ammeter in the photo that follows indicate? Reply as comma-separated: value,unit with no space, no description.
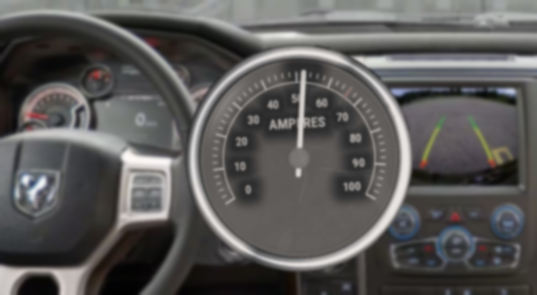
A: 52,A
